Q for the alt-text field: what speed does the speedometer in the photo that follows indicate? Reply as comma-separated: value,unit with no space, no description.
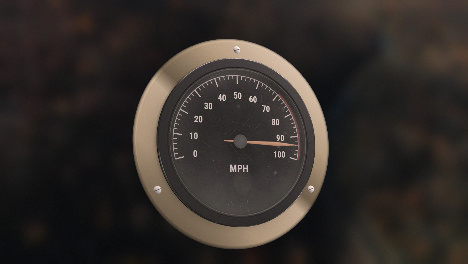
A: 94,mph
